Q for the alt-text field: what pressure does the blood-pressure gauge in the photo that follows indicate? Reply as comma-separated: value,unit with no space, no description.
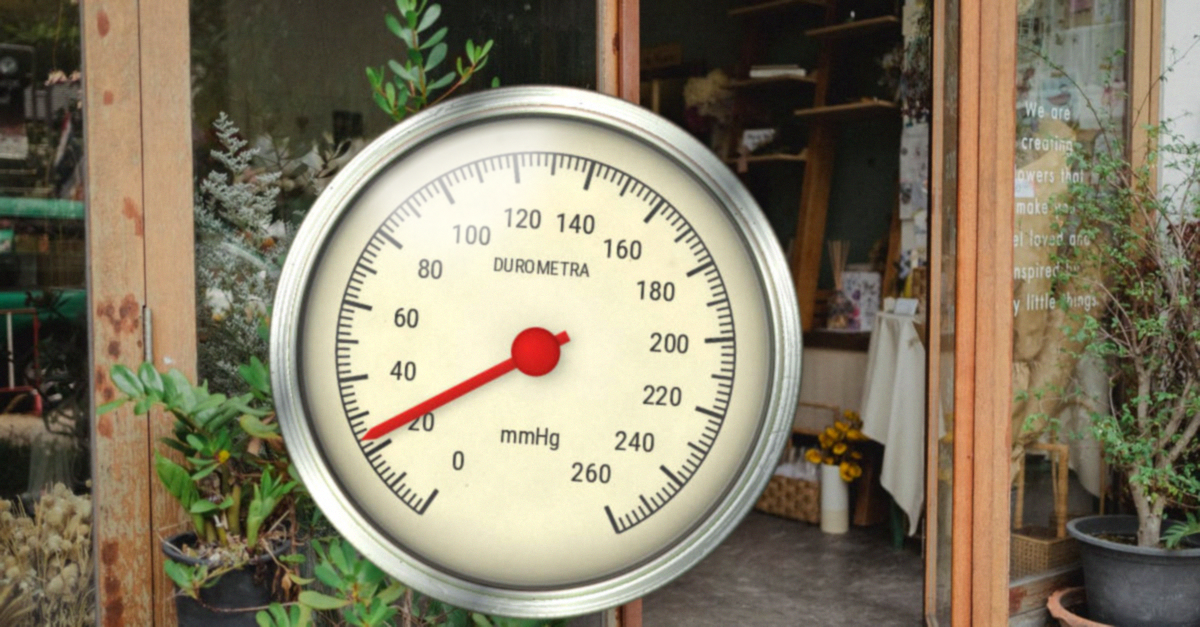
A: 24,mmHg
